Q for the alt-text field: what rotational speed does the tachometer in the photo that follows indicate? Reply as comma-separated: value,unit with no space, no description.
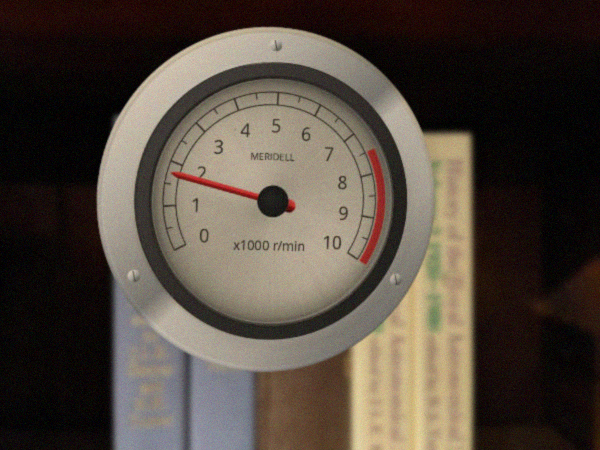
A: 1750,rpm
